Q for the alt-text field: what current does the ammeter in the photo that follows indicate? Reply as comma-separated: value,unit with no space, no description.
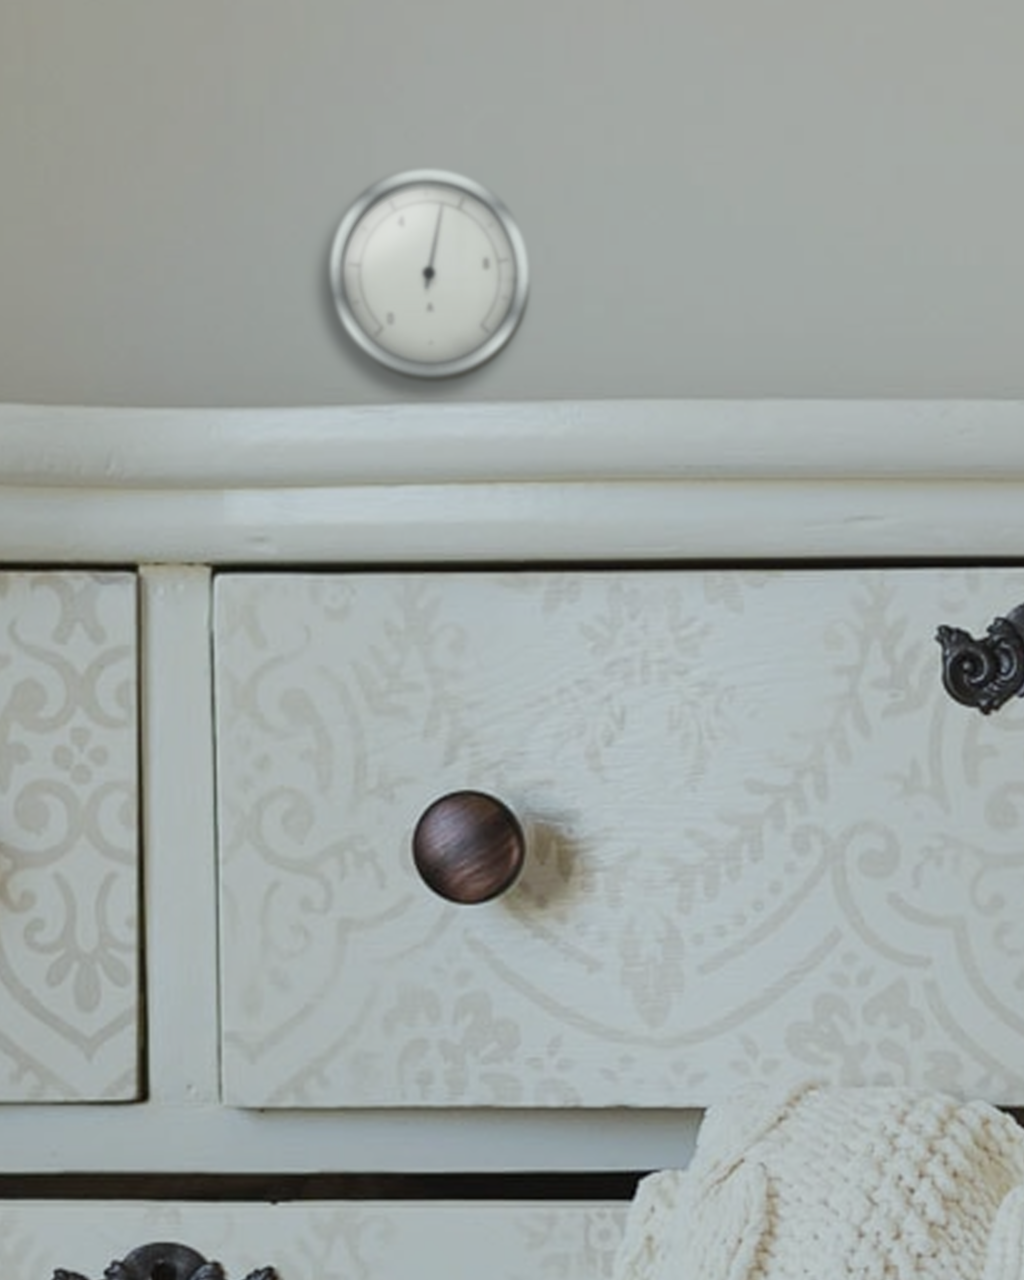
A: 5.5,A
